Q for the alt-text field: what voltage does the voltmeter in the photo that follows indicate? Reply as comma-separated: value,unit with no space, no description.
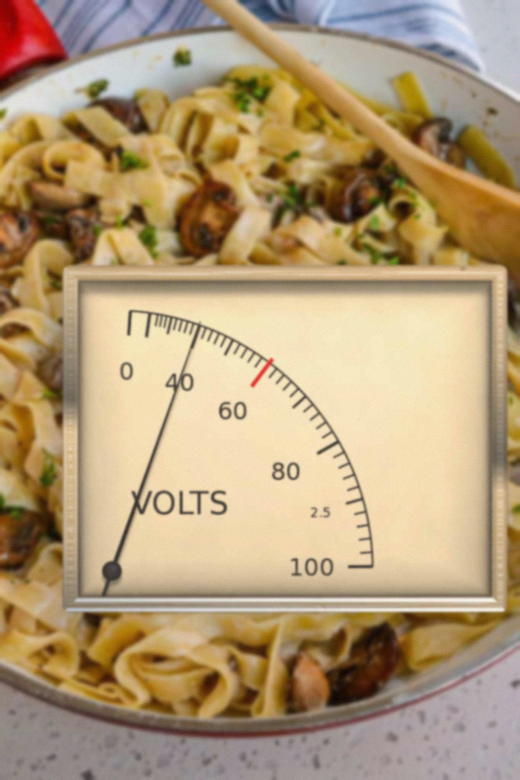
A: 40,V
